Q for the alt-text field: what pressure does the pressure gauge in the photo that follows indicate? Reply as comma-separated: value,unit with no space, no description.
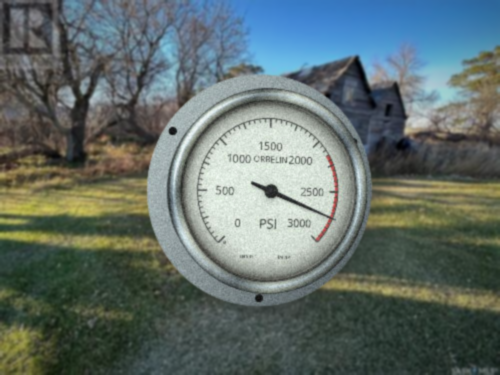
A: 2750,psi
